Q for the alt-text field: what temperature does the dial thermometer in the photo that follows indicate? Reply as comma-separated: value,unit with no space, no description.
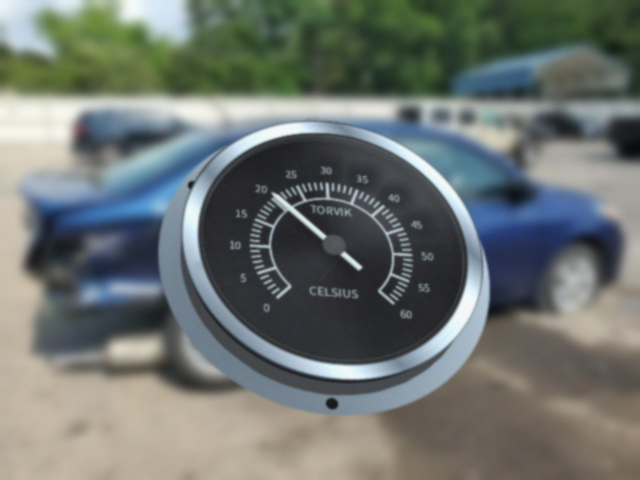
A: 20,°C
